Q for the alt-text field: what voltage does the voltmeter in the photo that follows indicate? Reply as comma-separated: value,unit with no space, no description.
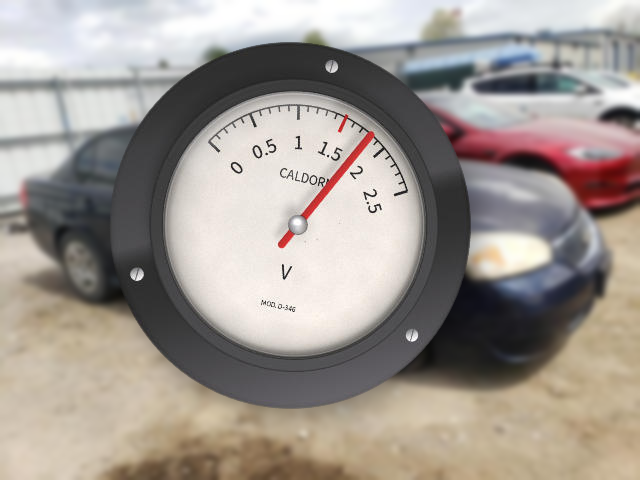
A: 1.8,V
